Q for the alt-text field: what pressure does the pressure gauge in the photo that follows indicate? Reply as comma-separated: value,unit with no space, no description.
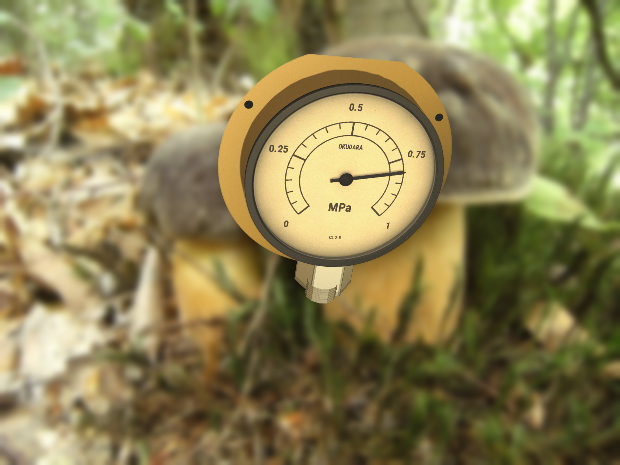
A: 0.8,MPa
